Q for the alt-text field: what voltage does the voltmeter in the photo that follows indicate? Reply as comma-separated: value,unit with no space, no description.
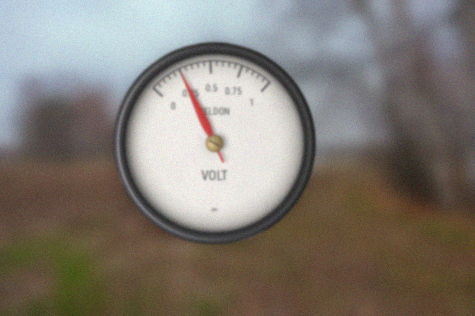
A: 0.25,V
